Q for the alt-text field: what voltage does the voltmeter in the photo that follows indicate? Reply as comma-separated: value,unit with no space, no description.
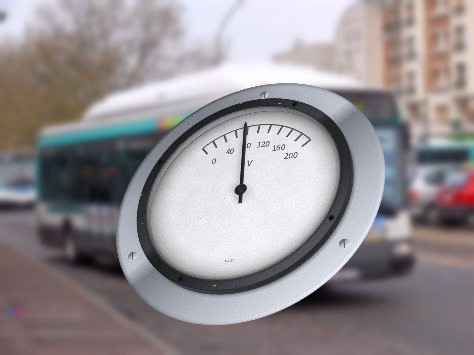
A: 80,V
